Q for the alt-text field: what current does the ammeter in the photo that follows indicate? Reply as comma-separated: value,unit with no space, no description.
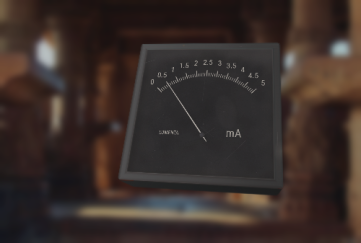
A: 0.5,mA
